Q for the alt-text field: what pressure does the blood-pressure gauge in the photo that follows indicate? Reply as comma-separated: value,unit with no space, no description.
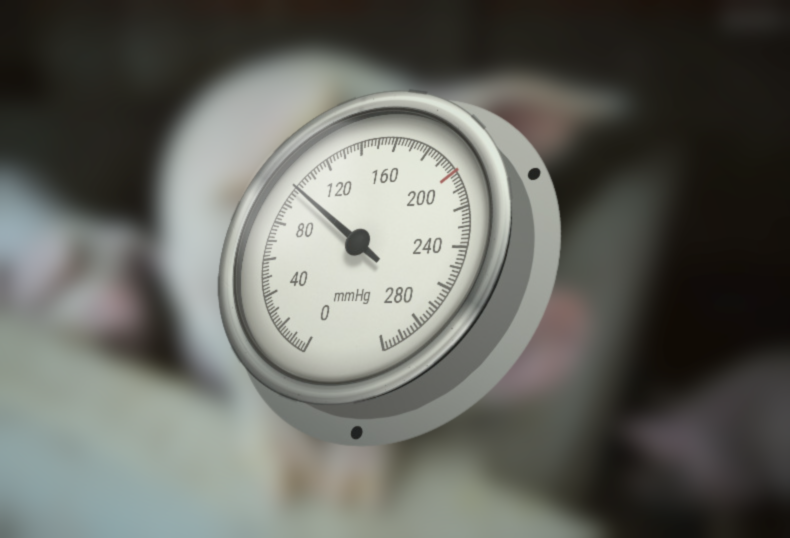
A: 100,mmHg
